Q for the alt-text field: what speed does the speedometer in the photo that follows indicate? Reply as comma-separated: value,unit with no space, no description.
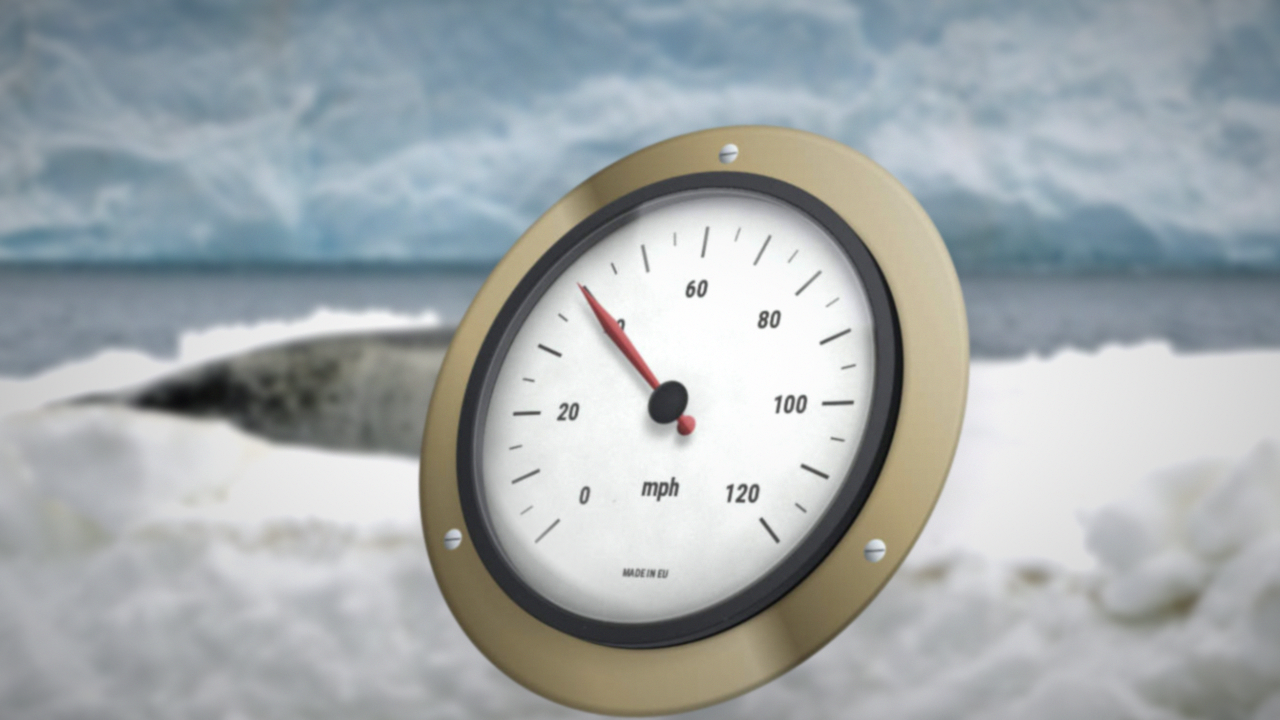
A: 40,mph
